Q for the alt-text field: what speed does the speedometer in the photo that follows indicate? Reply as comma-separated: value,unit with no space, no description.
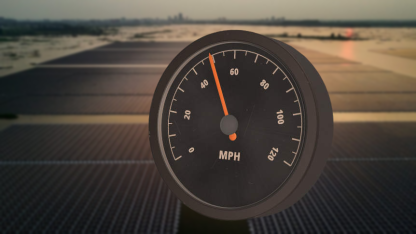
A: 50,mph
